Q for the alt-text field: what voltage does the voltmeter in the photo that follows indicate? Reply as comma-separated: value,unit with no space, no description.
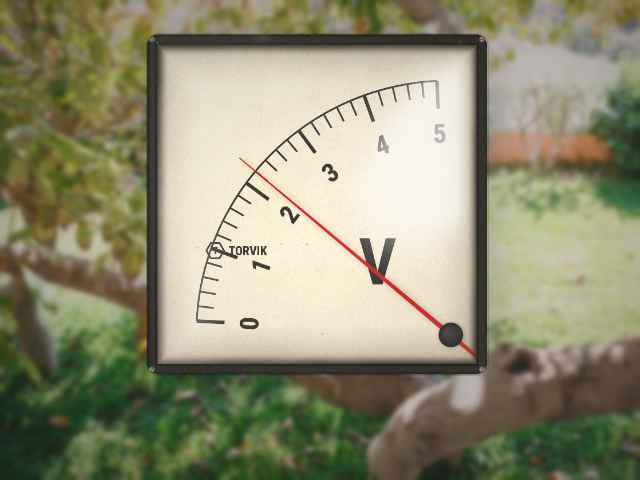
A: 2.2,V
